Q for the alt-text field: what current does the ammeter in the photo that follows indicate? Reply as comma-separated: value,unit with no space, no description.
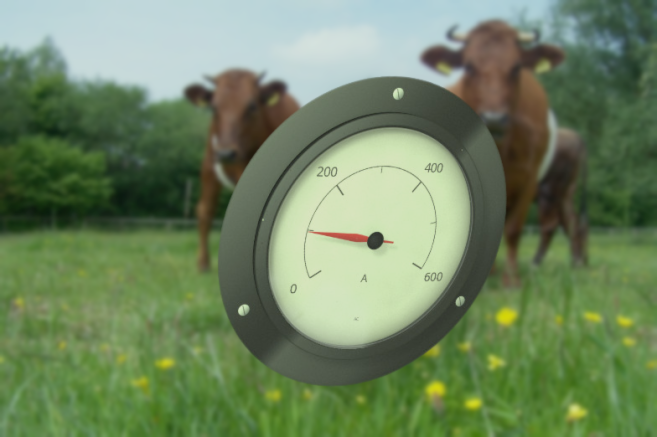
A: 100,A
